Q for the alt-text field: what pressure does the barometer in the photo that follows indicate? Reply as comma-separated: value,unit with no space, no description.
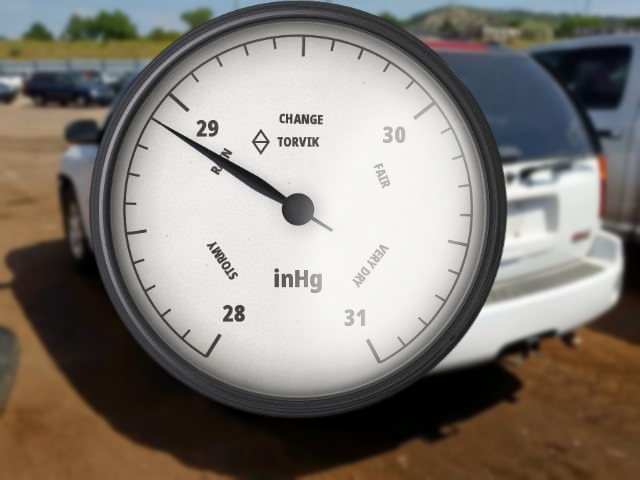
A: 28.9,inHg
